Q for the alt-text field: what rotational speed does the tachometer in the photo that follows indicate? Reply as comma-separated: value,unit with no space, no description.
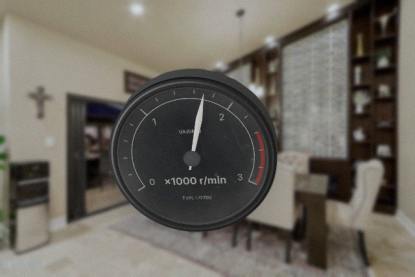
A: 1700,rpm
